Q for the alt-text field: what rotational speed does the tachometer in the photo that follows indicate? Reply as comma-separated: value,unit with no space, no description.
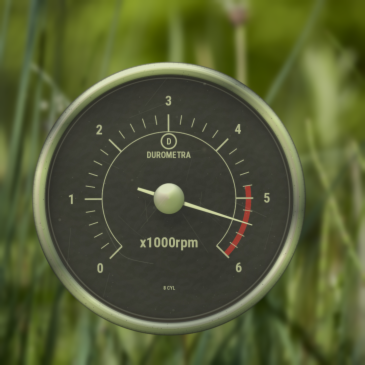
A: 5400,rpm
